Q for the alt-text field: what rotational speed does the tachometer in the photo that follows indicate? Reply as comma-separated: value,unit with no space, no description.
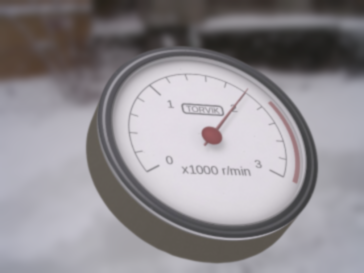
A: 2000,rpm
